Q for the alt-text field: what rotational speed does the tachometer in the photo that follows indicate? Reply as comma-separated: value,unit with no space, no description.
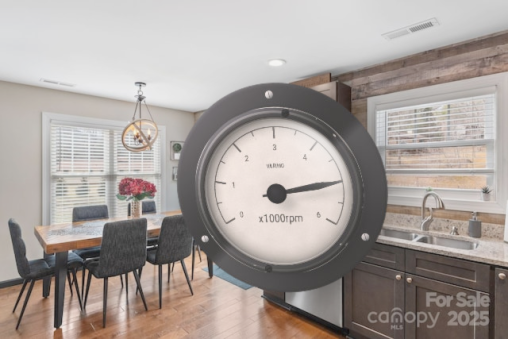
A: 5000,rpm
